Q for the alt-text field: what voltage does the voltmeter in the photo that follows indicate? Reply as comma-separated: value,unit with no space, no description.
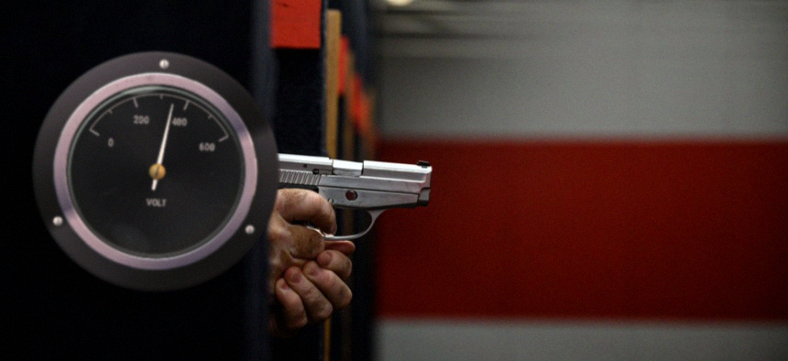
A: 350,V
